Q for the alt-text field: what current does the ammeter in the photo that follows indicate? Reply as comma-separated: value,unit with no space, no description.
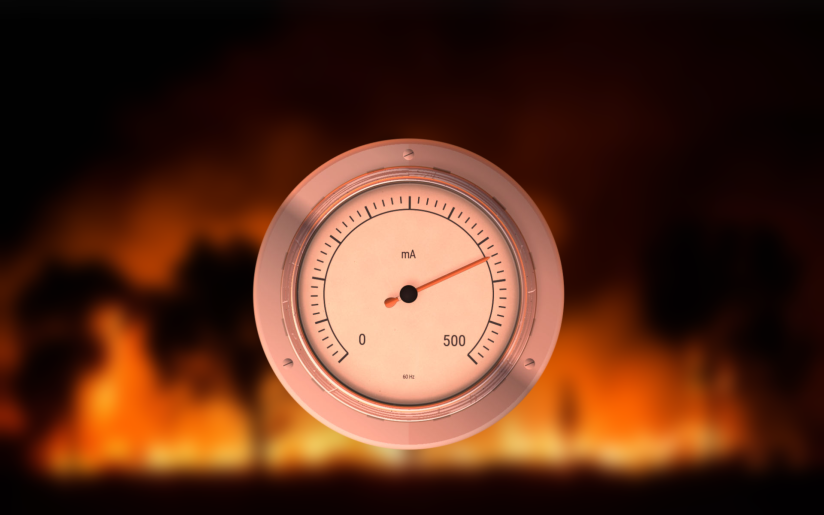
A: 370,mA
